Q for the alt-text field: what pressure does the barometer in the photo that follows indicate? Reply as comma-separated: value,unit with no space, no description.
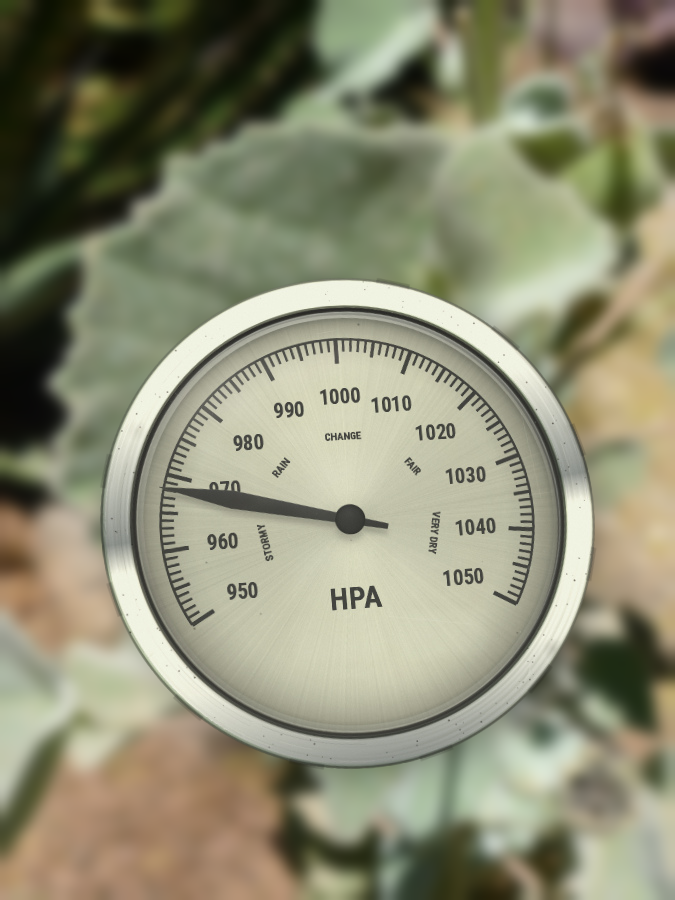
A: 968,hPa
